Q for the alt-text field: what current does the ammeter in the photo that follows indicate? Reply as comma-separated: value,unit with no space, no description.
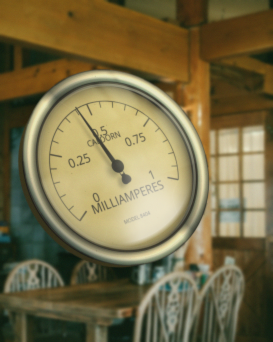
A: 0.45,mA
